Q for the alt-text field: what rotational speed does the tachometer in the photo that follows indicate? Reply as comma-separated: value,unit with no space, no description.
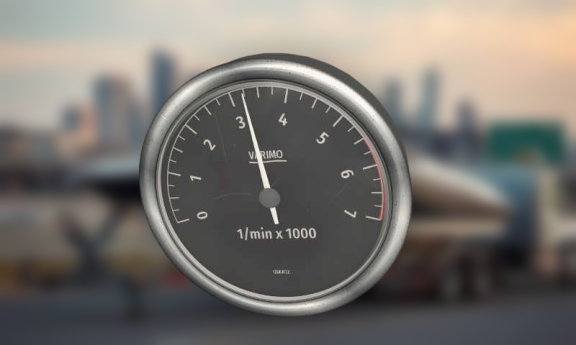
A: 3250,rpm
